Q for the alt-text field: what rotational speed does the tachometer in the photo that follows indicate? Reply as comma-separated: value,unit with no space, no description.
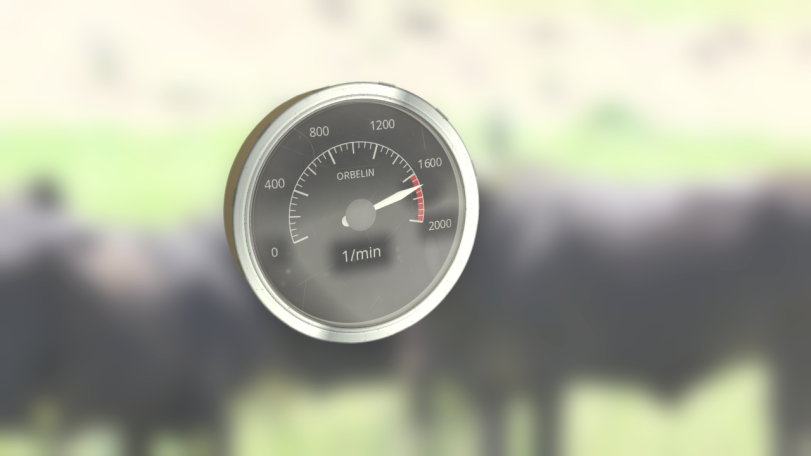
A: 1700,rpm
